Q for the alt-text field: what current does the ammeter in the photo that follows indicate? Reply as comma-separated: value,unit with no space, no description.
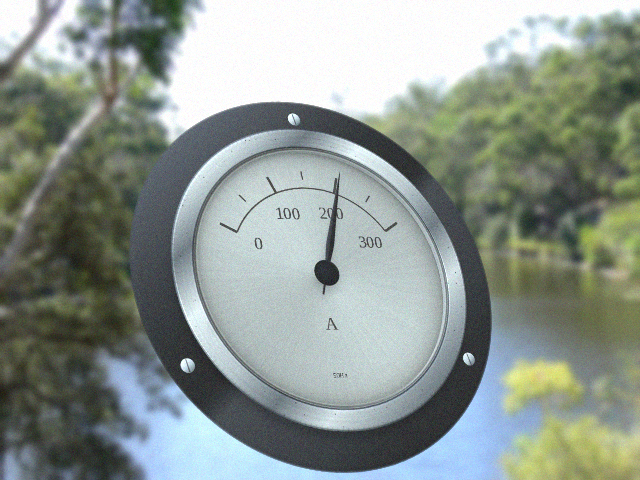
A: 200,A
